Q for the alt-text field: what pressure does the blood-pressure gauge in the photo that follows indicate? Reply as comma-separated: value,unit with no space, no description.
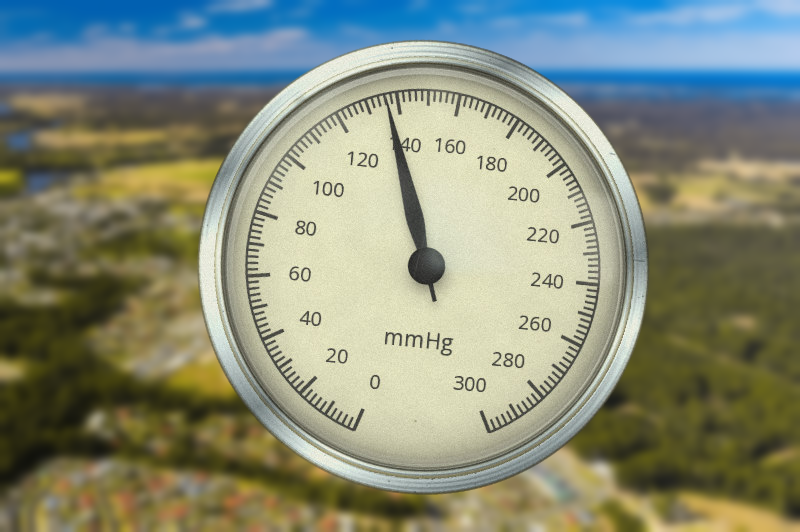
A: 136,mmHg
